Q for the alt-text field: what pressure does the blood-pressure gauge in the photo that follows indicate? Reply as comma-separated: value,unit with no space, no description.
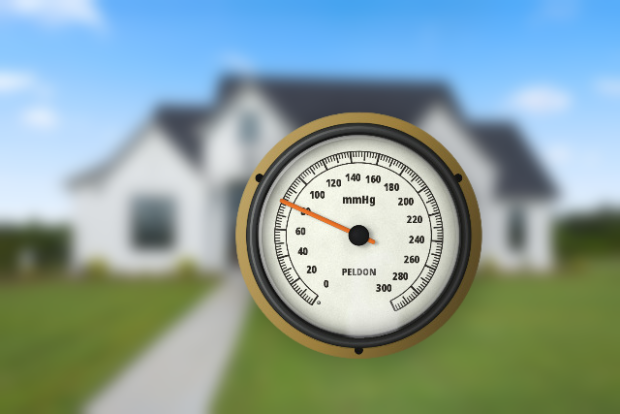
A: 80,mmHg
